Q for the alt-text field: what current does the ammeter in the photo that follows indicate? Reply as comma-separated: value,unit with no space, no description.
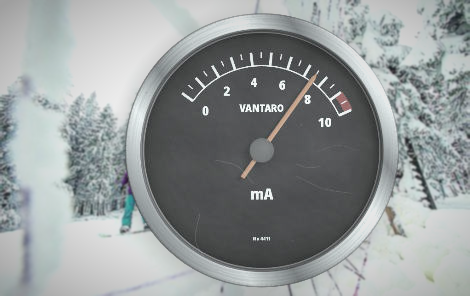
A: 7.5,mA
